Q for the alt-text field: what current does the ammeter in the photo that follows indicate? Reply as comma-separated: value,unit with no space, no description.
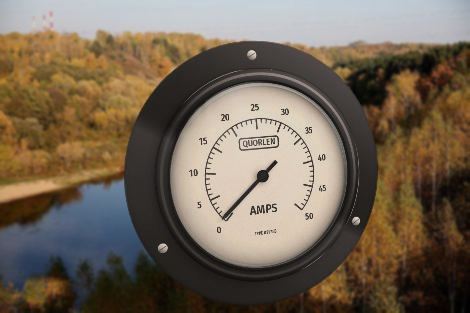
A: 1,A
